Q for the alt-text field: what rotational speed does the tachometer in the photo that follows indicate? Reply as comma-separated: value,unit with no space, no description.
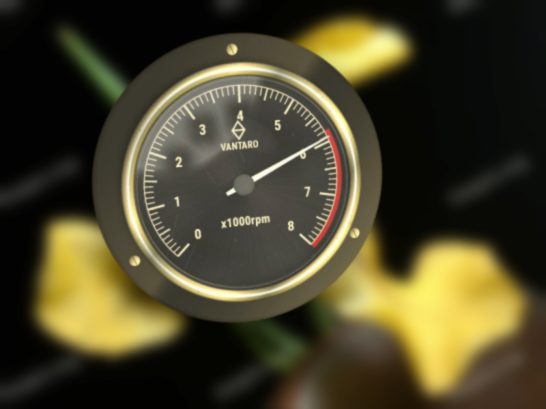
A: 5900,rpm
